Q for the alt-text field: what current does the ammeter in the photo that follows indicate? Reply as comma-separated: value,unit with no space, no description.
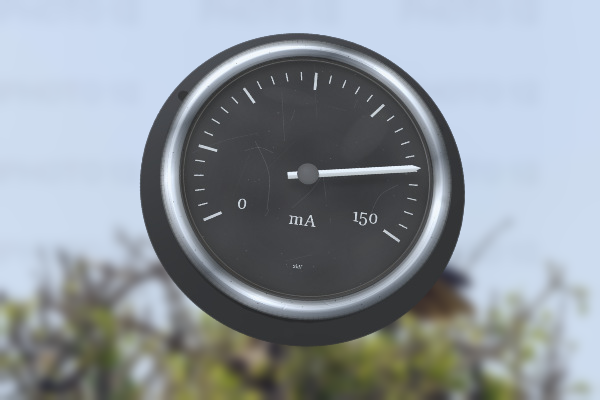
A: 125,mA
